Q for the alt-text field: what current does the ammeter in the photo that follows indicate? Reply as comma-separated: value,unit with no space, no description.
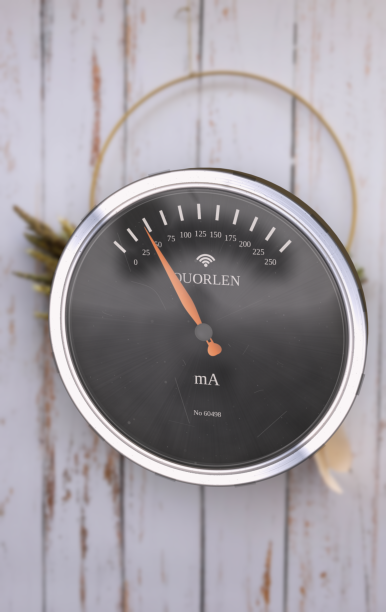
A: 50,mA
